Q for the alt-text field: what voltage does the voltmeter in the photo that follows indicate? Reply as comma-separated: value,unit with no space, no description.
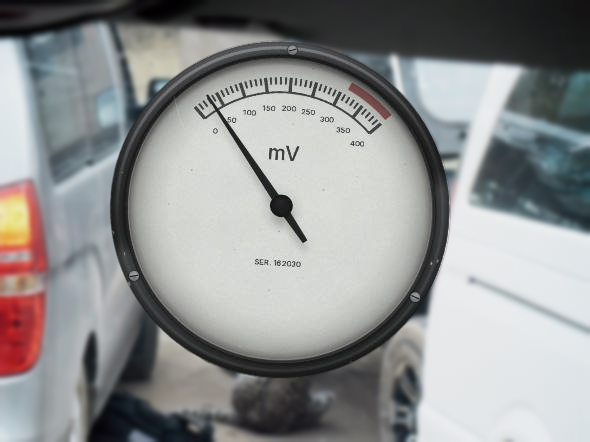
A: 30,mV
